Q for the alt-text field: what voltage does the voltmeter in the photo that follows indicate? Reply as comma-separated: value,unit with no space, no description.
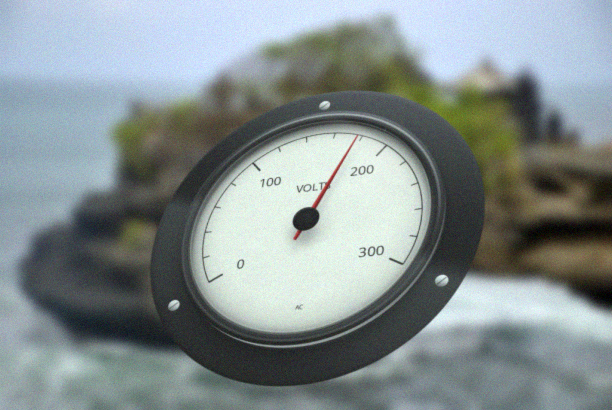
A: 180,V
